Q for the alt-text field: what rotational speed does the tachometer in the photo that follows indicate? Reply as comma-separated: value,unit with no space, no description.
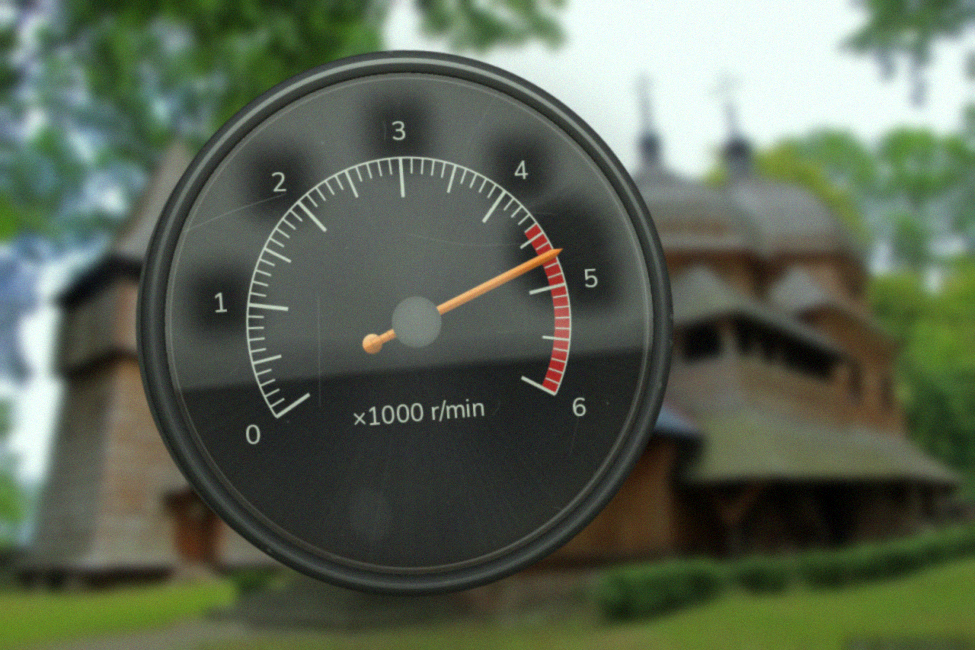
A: 4700,rpm
